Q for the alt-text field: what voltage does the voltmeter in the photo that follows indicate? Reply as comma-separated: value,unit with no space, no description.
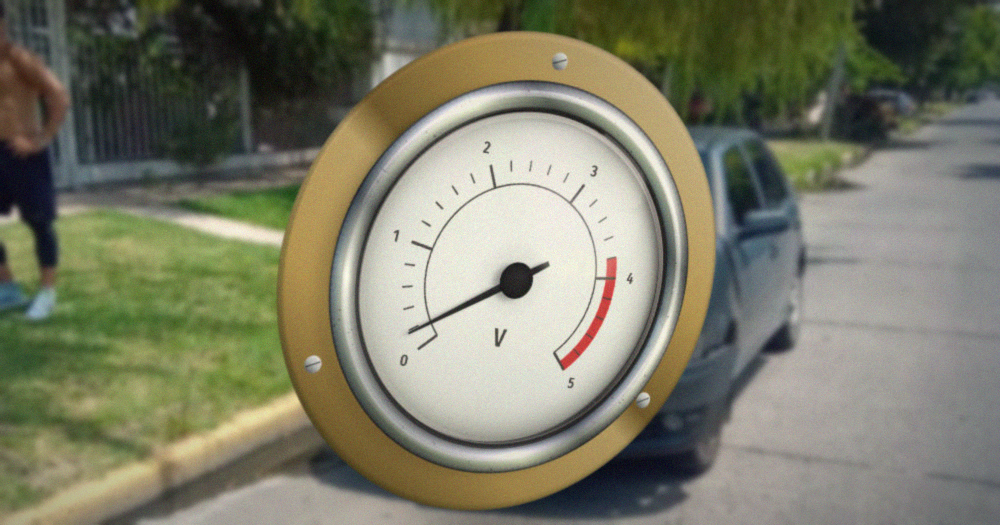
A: 0.2,V
